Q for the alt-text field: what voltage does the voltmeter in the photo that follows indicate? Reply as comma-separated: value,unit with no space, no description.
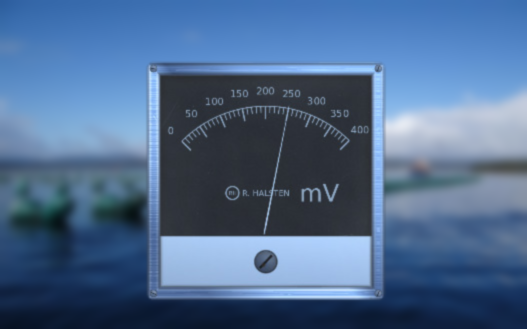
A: 250,mV
